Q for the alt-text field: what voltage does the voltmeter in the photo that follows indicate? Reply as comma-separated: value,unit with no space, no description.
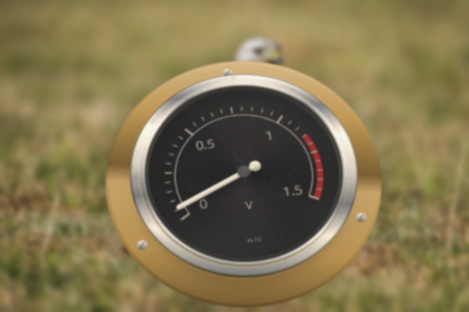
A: 0.05,V
